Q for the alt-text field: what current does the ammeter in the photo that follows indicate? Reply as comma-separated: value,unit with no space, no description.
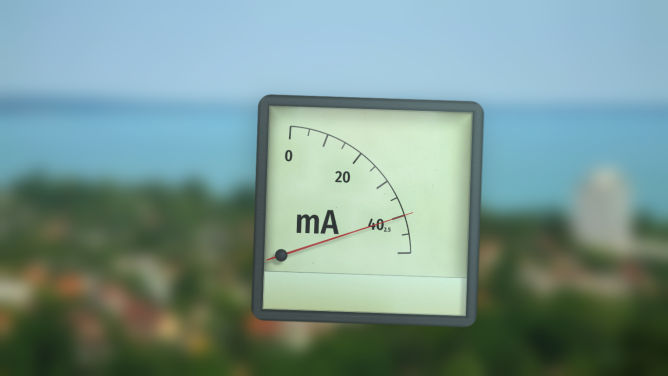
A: 40,mA
